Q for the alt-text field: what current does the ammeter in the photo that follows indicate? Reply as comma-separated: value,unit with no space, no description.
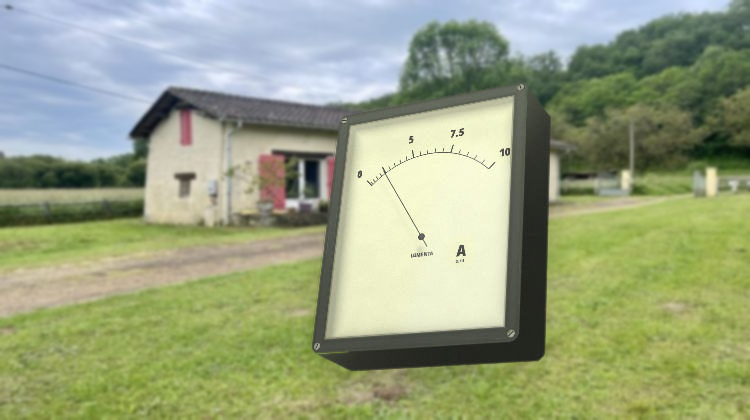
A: 2.5,A
